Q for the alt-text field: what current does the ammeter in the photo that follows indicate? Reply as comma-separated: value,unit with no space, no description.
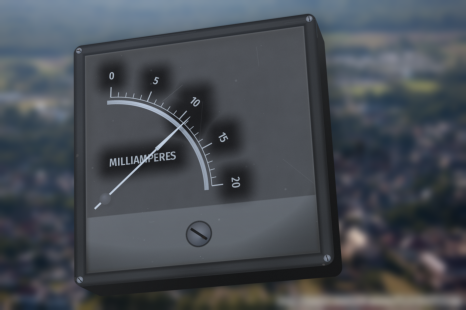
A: 11,mA
